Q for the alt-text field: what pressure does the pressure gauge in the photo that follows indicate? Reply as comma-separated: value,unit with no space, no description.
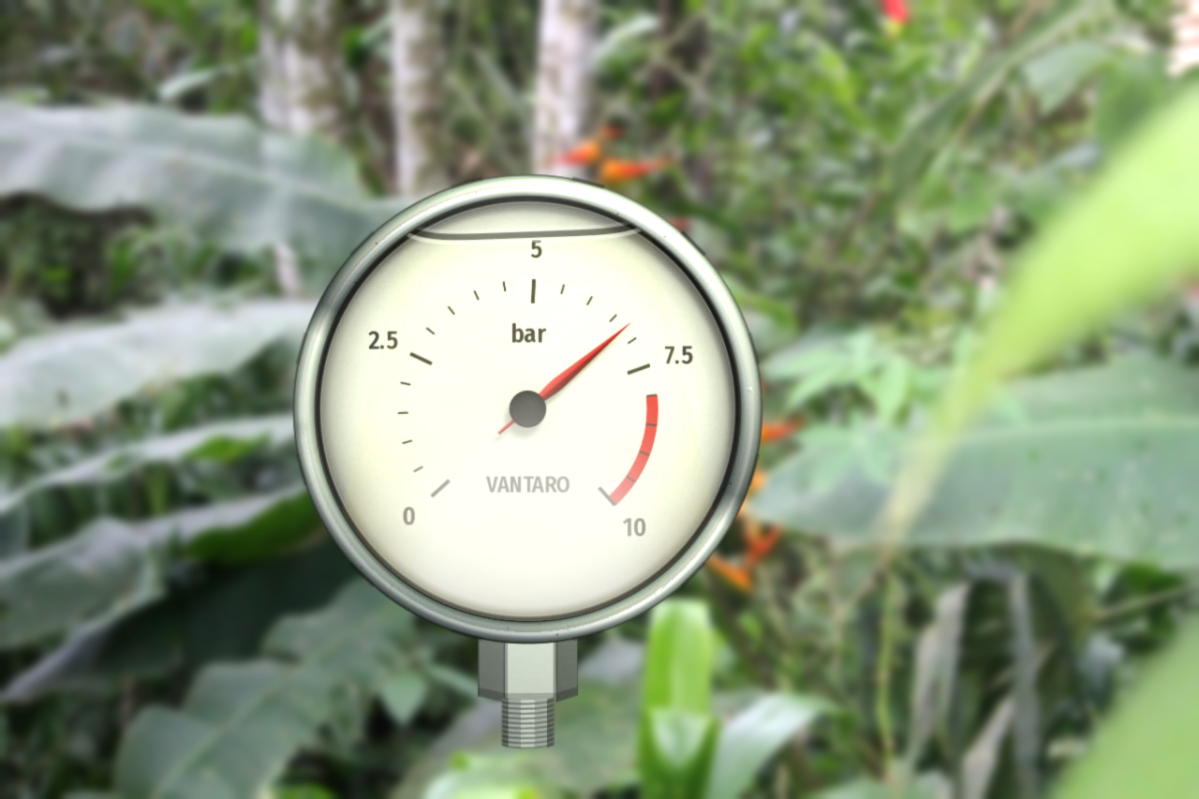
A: 6.75,bar
